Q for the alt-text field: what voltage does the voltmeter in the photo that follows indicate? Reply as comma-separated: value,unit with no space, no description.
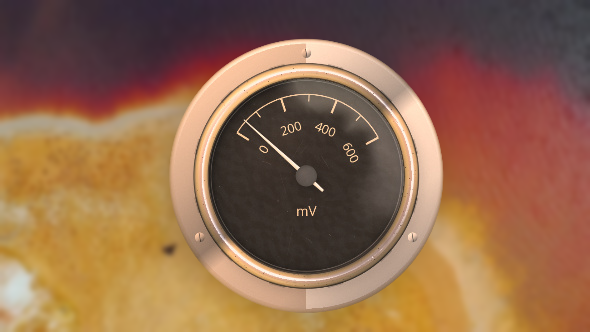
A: 50,mV
